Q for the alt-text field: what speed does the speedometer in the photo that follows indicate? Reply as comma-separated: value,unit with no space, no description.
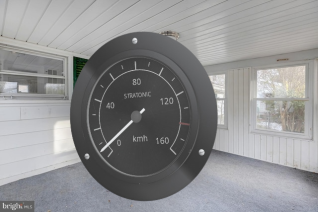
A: 5,km/h
